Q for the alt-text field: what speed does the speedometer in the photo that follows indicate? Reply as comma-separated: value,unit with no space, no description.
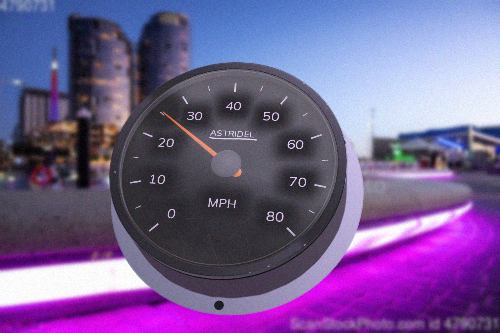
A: 25,mph
